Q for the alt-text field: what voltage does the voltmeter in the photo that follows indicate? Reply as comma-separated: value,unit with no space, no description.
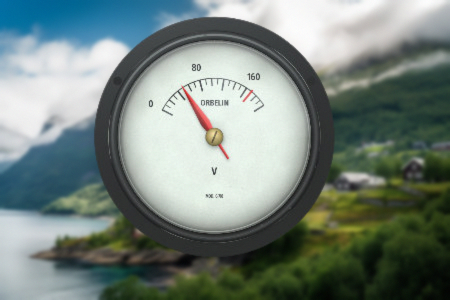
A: 50,V
